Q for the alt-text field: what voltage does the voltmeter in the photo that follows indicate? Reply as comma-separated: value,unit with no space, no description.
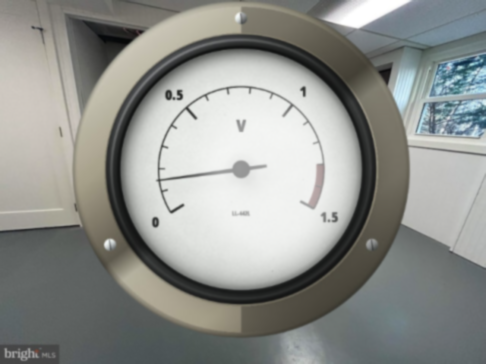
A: 0.15,V
